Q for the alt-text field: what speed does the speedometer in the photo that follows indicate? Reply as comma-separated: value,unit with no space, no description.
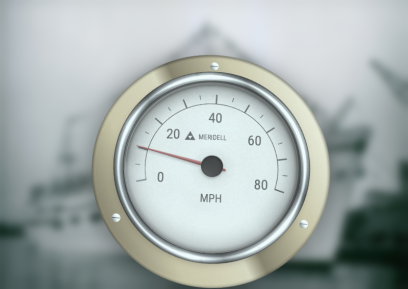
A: 10,mph
